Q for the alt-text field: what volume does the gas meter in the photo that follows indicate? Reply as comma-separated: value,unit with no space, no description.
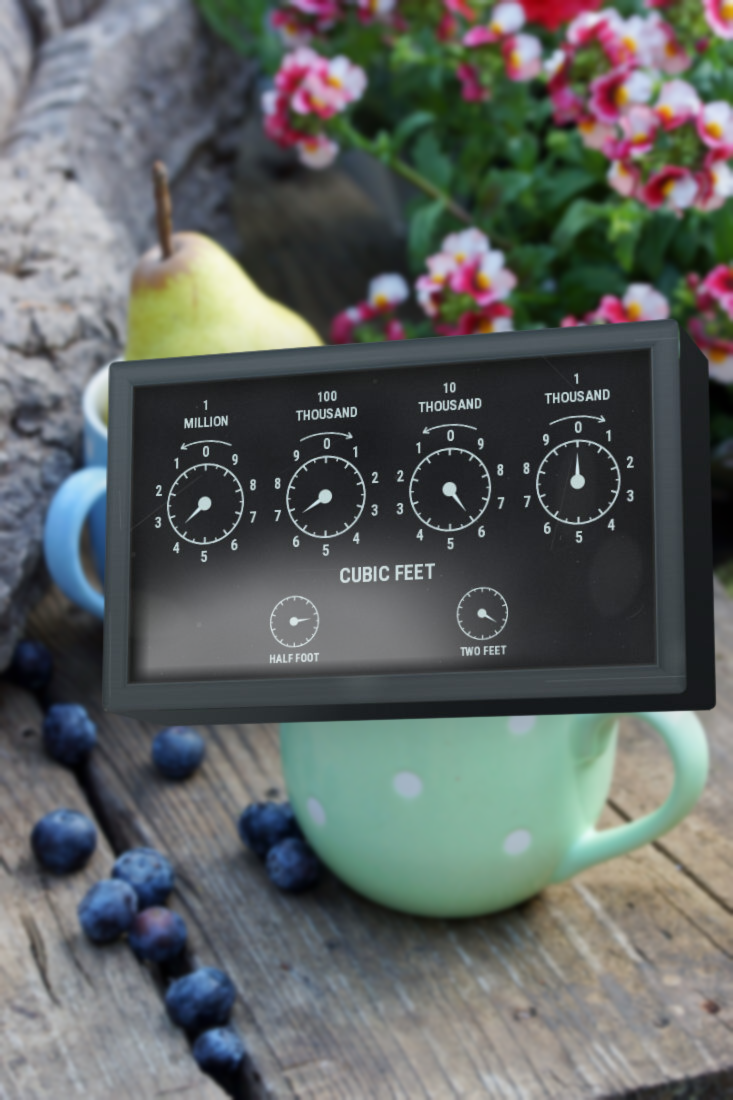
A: 366000,ft³
